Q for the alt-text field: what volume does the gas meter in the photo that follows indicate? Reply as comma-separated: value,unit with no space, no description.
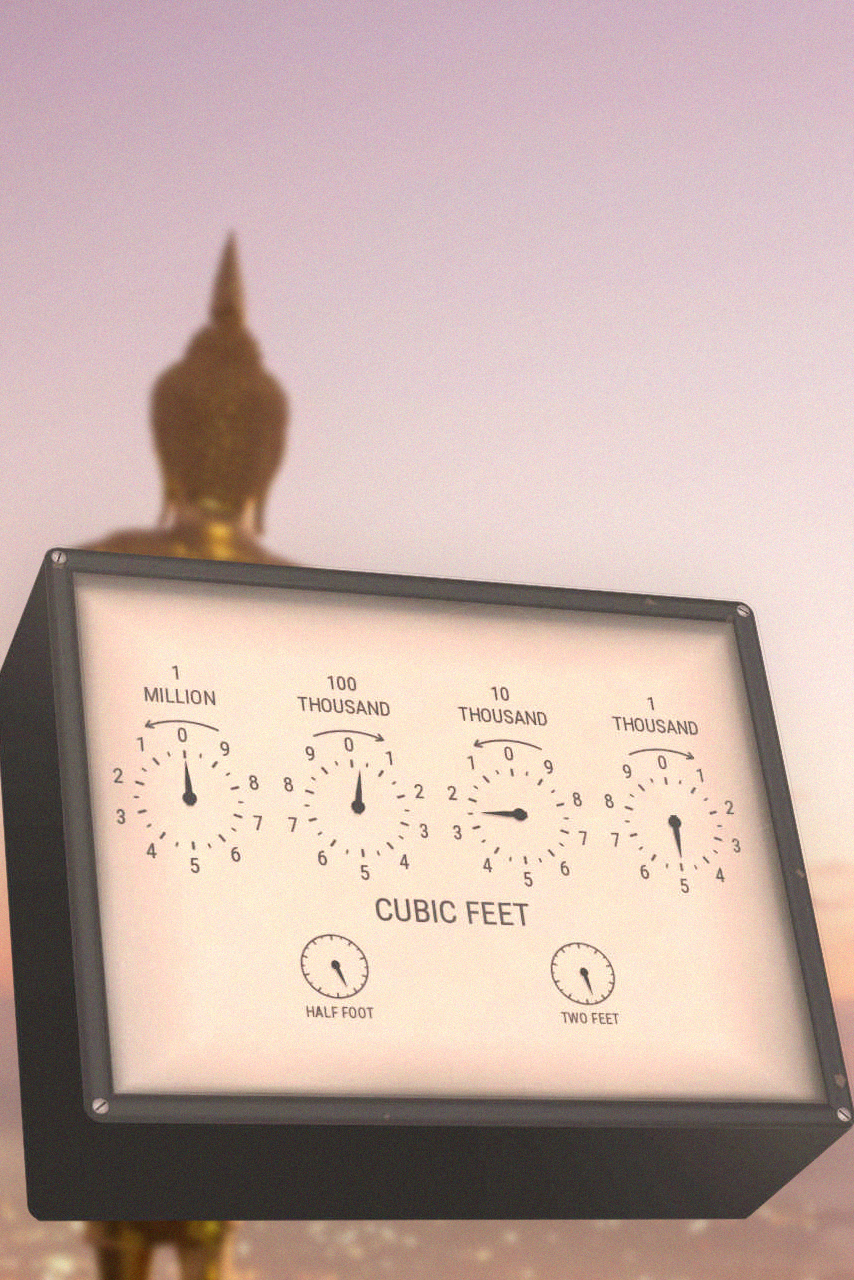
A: 2500,ft³
